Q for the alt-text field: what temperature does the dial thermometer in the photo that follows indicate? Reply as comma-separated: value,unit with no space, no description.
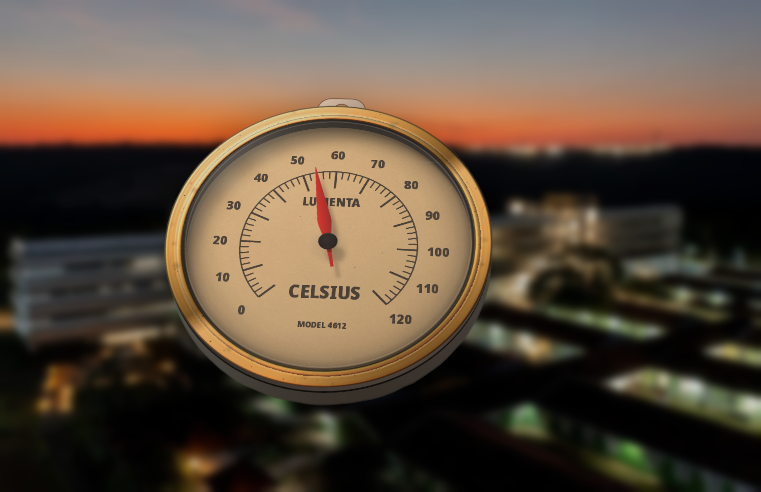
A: 54,°C
